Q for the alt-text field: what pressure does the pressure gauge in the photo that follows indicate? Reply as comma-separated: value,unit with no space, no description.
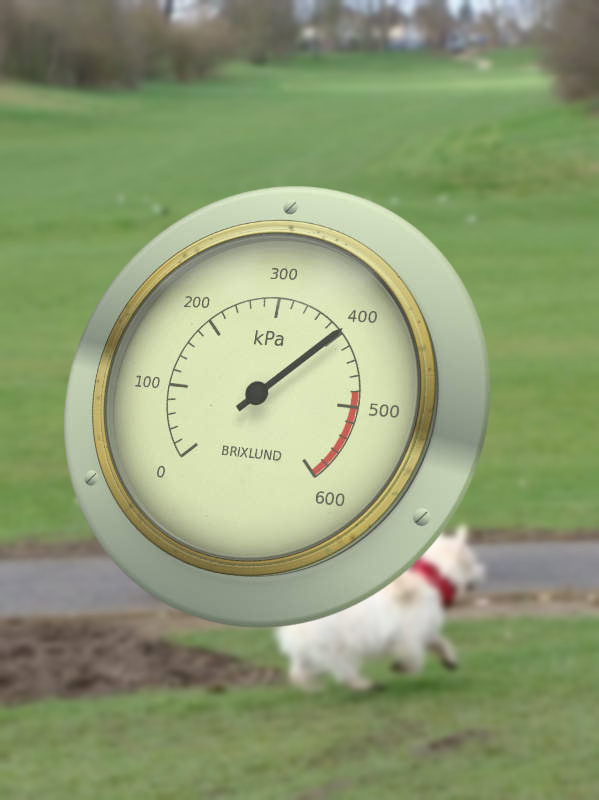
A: 400,kPa
